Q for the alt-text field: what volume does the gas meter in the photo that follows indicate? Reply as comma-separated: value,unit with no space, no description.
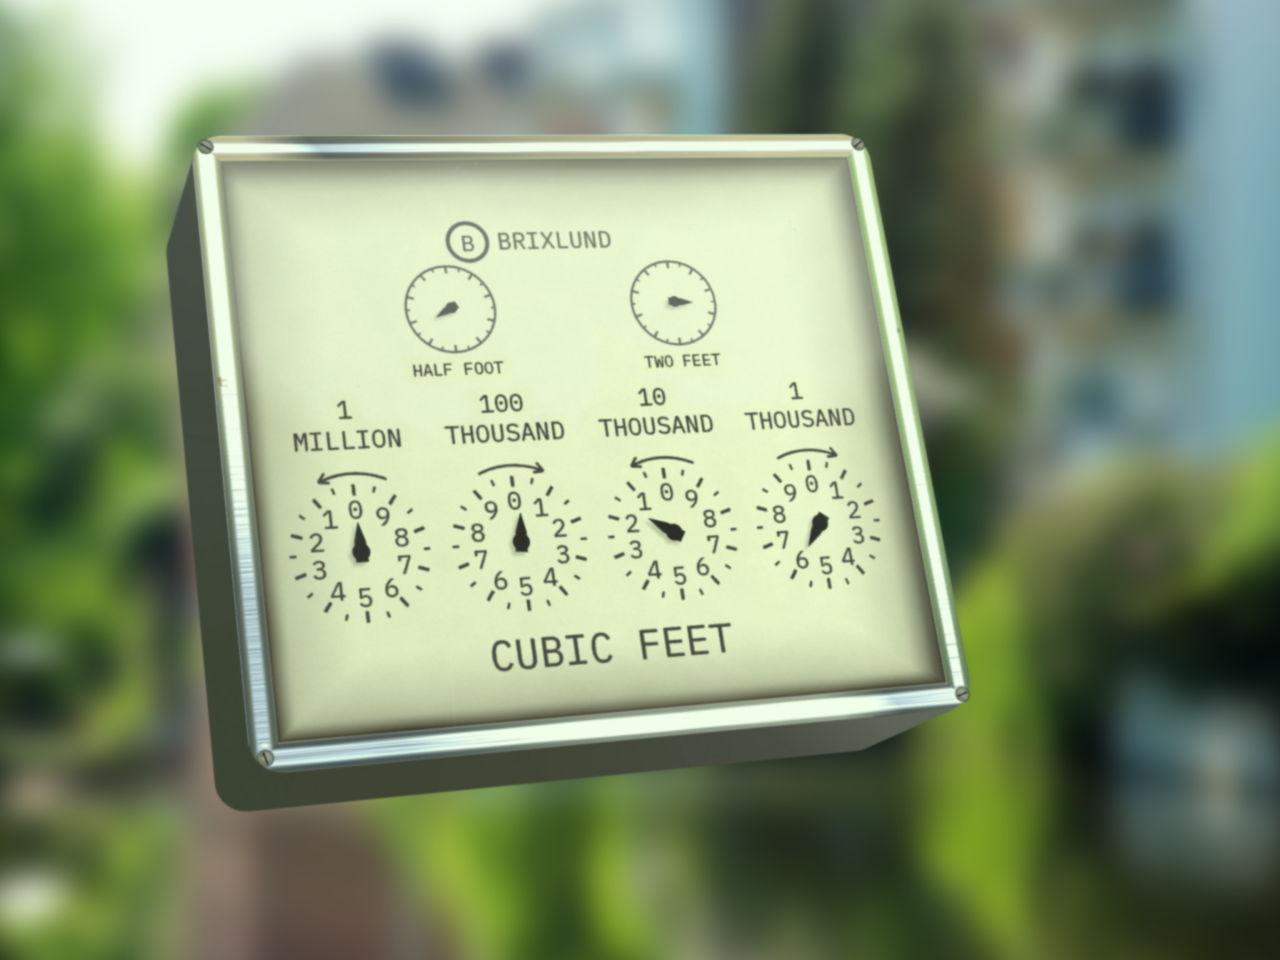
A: 1600,ft³
